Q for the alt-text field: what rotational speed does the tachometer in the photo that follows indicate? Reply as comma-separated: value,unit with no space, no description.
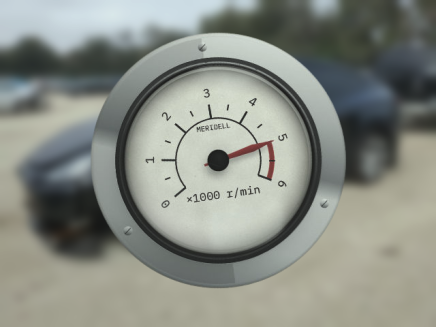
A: 5000,rpm
